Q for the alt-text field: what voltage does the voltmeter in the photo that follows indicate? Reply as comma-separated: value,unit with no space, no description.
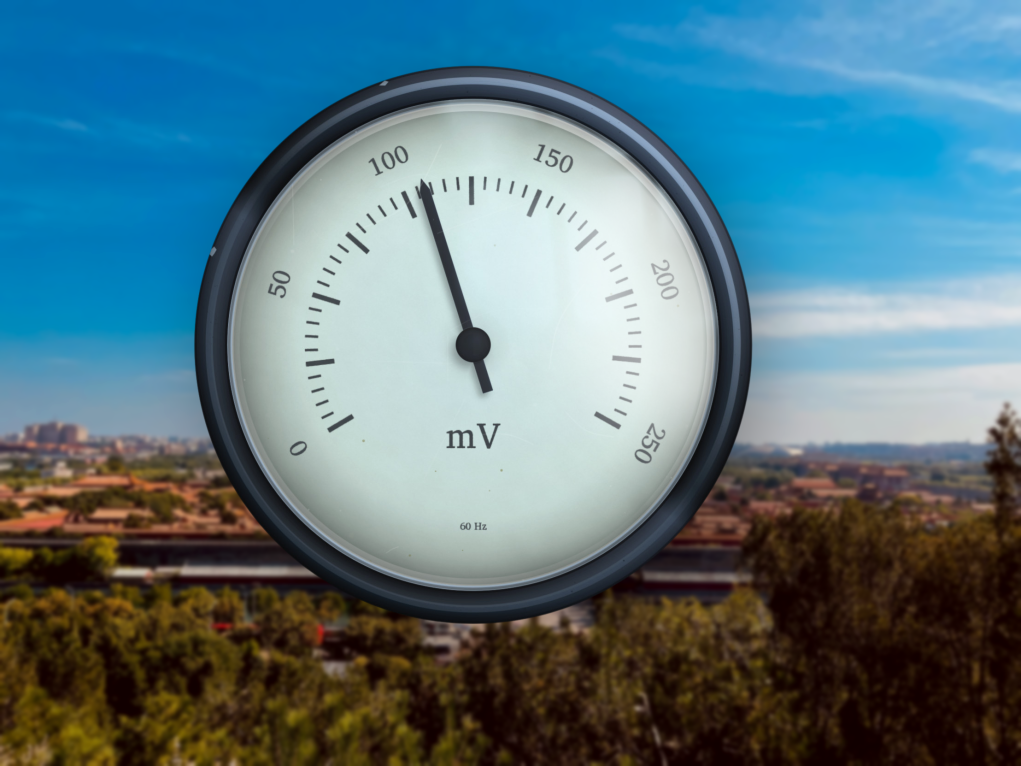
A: 107.5,mV
